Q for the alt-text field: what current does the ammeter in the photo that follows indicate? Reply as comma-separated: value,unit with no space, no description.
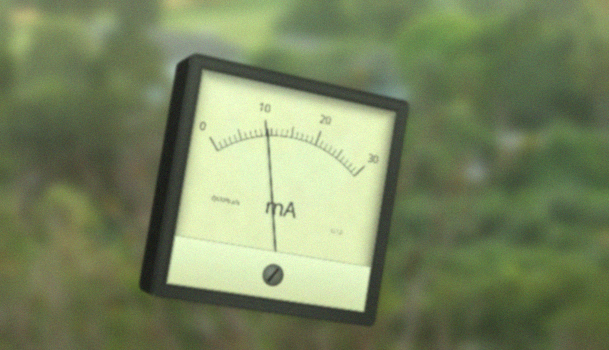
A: 10,mA
